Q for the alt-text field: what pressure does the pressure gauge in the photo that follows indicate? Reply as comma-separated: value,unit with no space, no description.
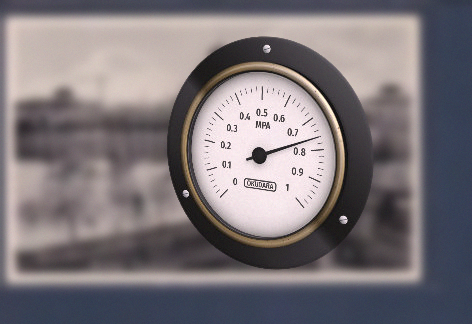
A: 0.76,MPa
